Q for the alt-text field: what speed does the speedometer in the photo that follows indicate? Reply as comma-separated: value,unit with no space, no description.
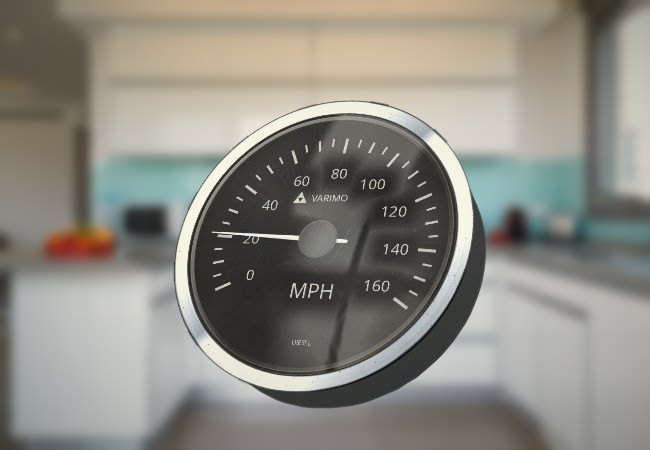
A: 20,mph
